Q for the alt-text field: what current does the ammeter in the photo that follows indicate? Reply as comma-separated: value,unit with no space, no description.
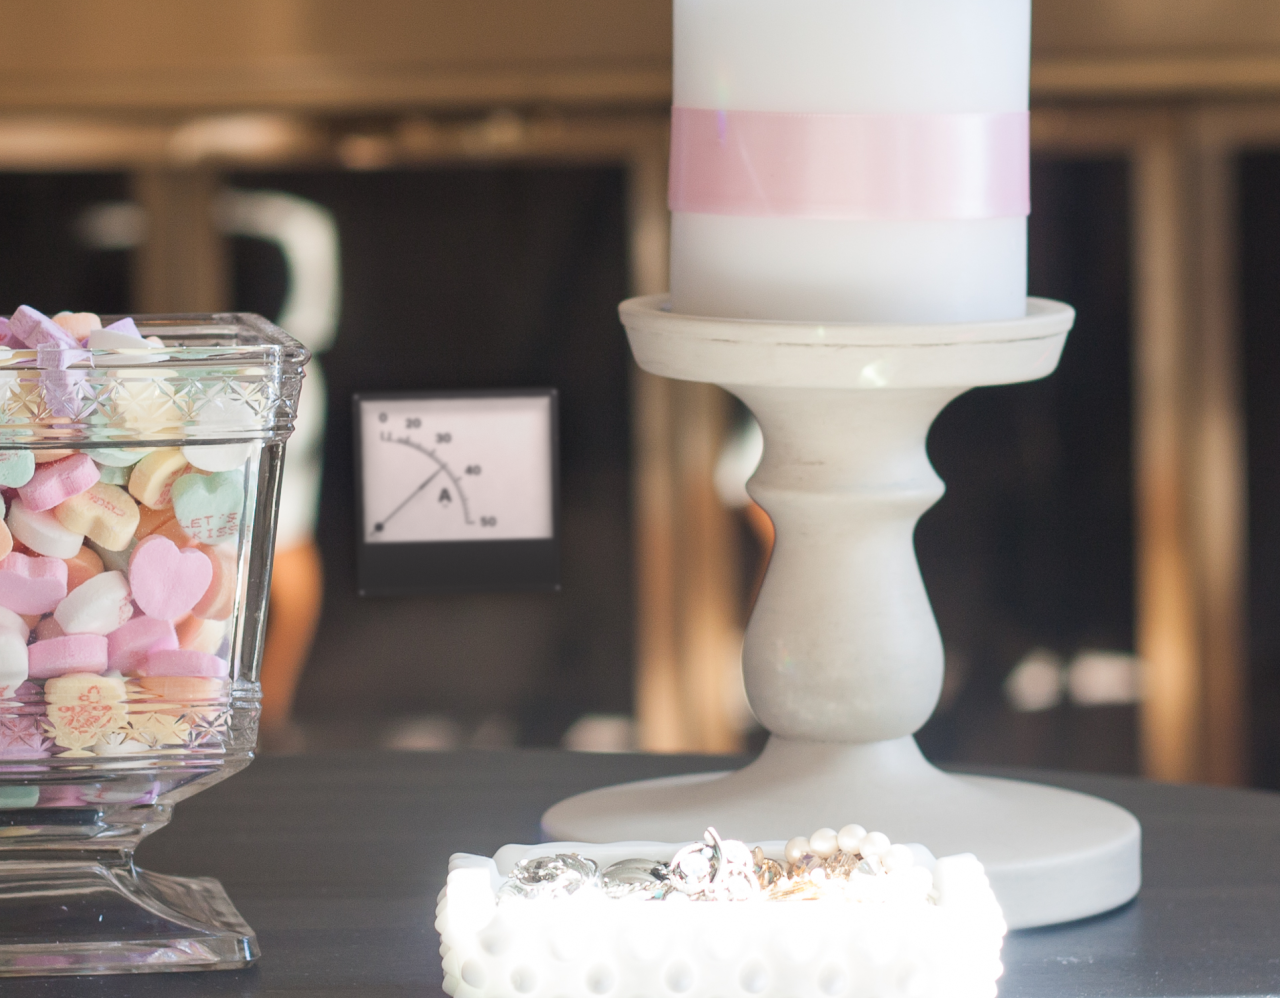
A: 35,A
